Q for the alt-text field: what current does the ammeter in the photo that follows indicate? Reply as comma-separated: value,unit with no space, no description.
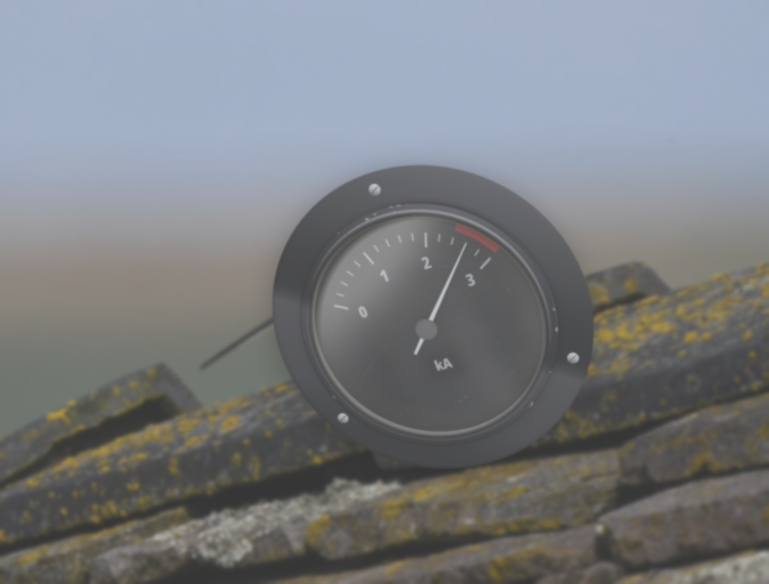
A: 2.6,kA
